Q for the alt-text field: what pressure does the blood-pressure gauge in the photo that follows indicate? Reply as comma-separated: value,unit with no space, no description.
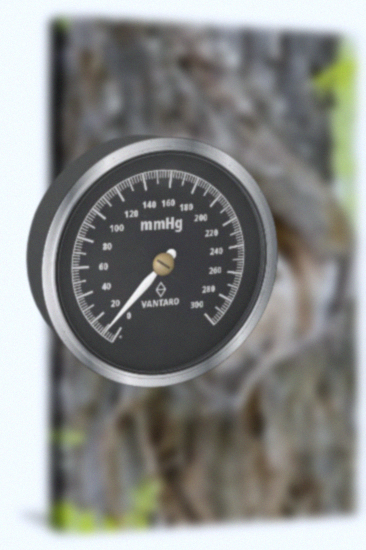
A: 10,mmHg
